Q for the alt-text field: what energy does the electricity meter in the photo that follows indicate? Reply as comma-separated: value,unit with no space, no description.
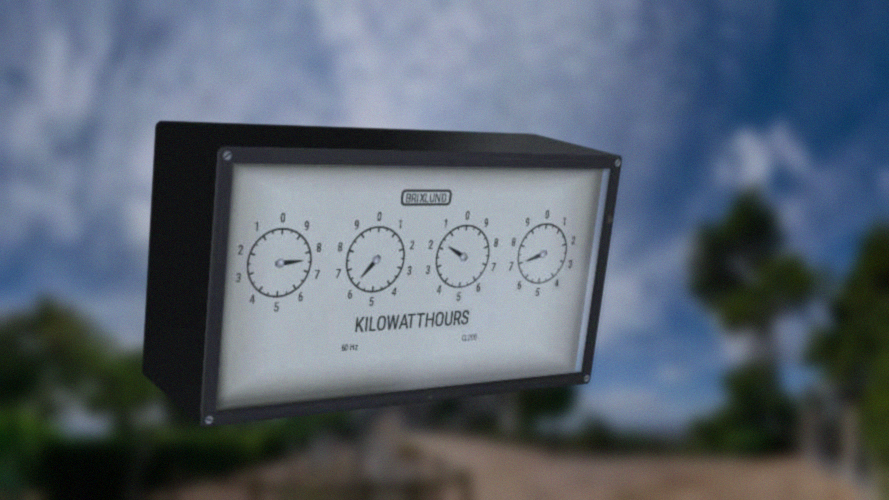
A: 7617,kWh
